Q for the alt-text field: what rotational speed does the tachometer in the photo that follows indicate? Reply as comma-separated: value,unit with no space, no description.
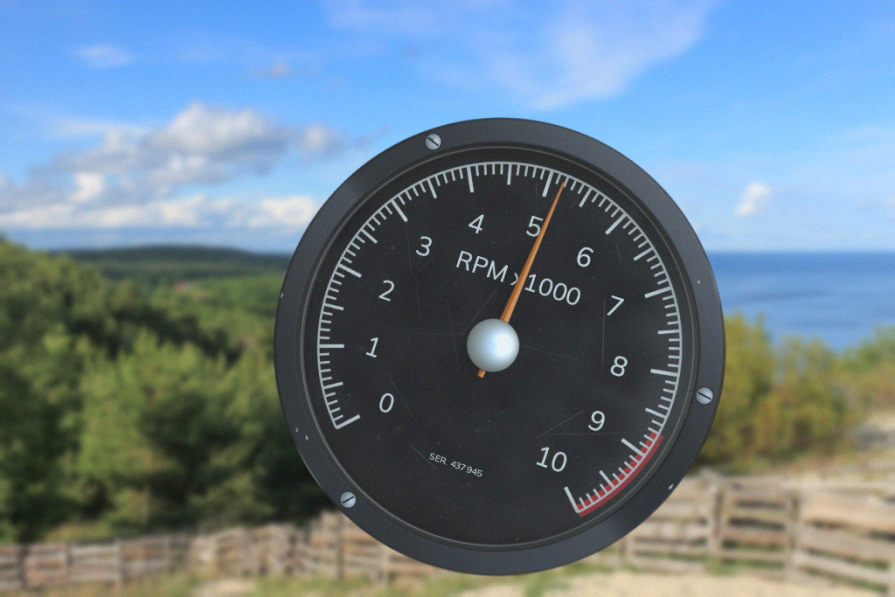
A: 5200,rpm
